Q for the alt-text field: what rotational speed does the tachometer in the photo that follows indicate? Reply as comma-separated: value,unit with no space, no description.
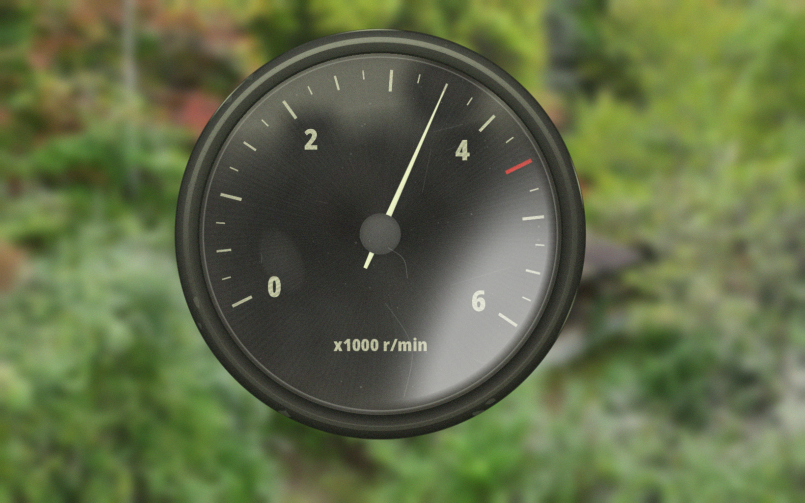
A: 3500,rpm
